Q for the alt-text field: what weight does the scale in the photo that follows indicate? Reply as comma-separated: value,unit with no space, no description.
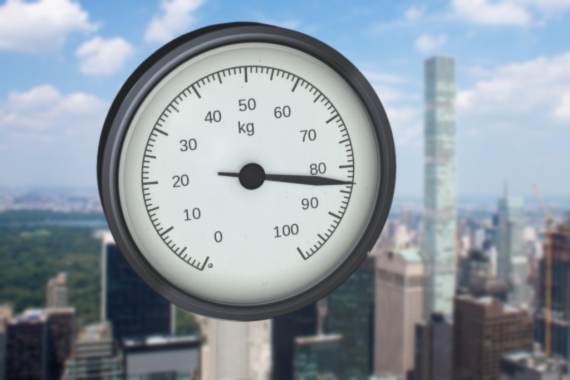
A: 83,kg
